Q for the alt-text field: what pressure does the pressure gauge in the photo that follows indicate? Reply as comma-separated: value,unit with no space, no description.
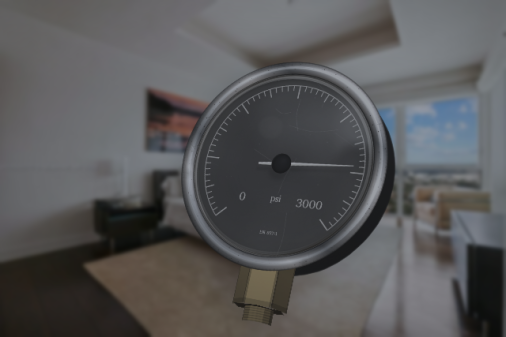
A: 2450,psi
